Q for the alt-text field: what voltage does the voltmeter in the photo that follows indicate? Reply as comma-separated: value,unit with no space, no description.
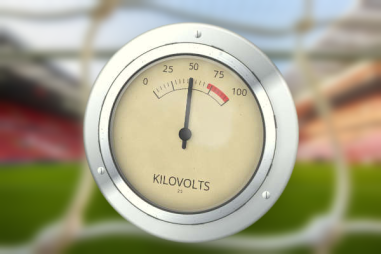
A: 50,kV
